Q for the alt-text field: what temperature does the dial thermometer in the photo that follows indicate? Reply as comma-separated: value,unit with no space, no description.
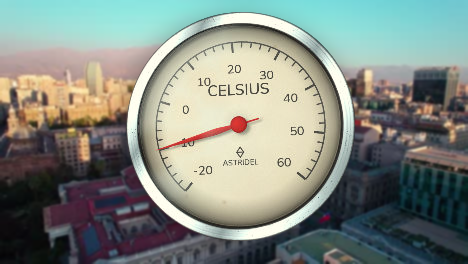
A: -10,°C
